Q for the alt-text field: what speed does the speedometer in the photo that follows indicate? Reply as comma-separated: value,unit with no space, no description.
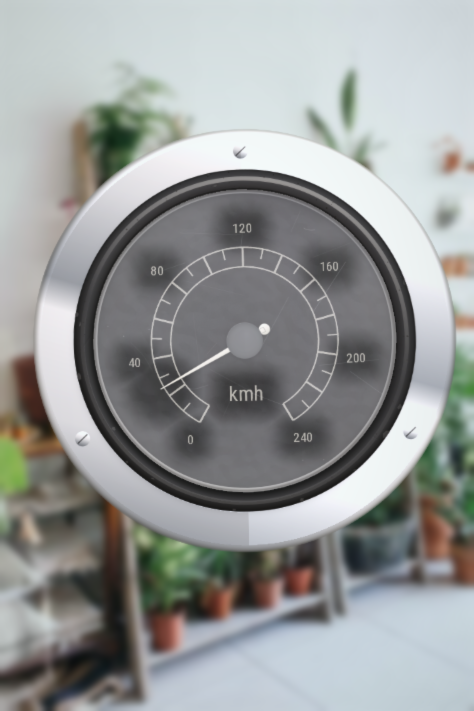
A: 25,km/h
